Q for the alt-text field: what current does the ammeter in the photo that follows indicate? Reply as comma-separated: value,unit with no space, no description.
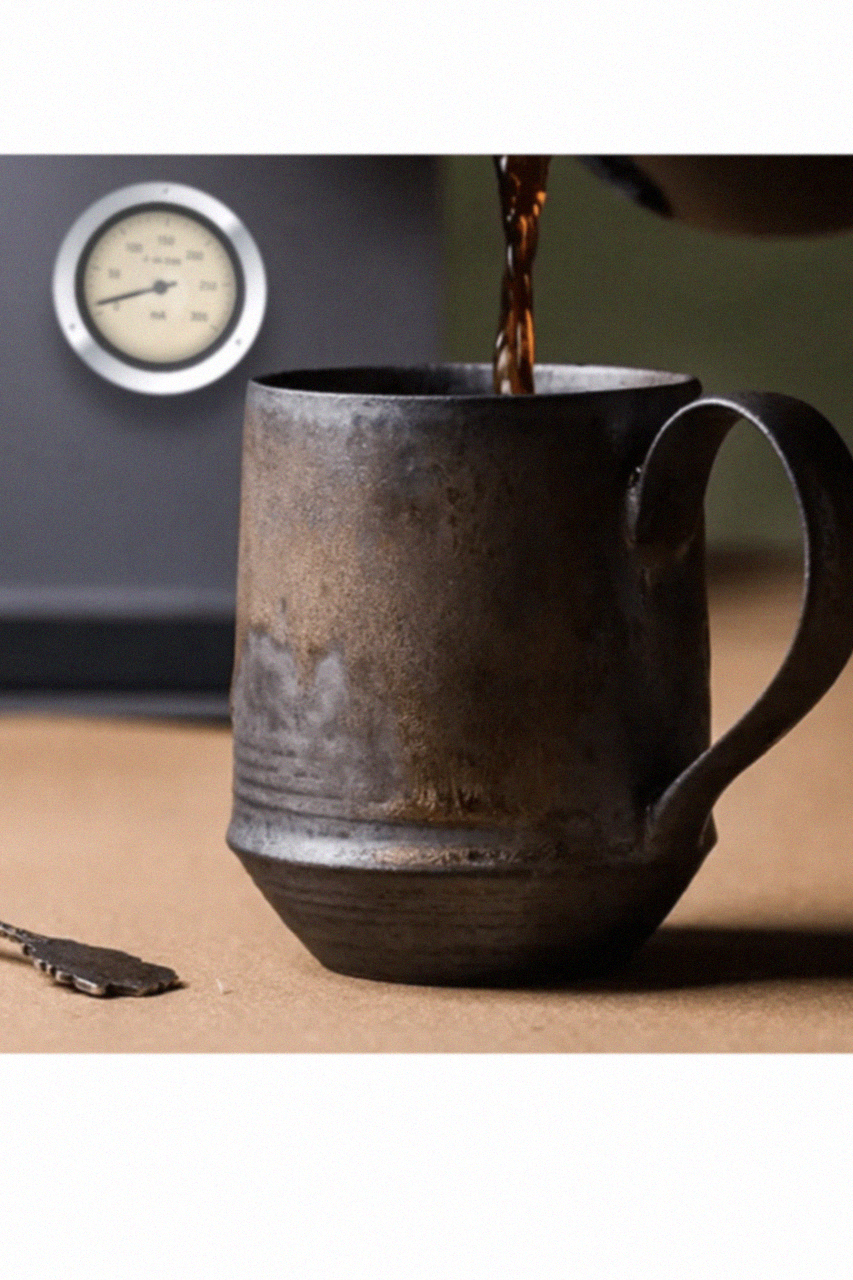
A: 10,mA
